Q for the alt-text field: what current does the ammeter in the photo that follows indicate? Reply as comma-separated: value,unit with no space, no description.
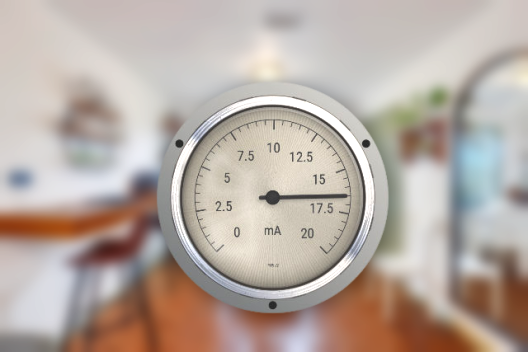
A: 16.5,mA
